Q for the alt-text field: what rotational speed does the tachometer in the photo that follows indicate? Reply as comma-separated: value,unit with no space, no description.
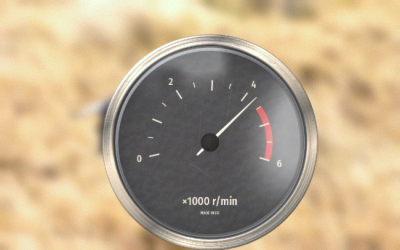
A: 4250,rpm
